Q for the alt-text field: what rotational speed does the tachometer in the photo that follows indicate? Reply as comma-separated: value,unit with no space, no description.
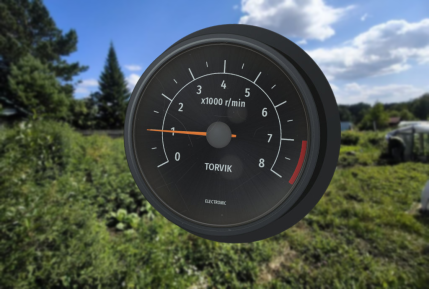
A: 1000,rpm
